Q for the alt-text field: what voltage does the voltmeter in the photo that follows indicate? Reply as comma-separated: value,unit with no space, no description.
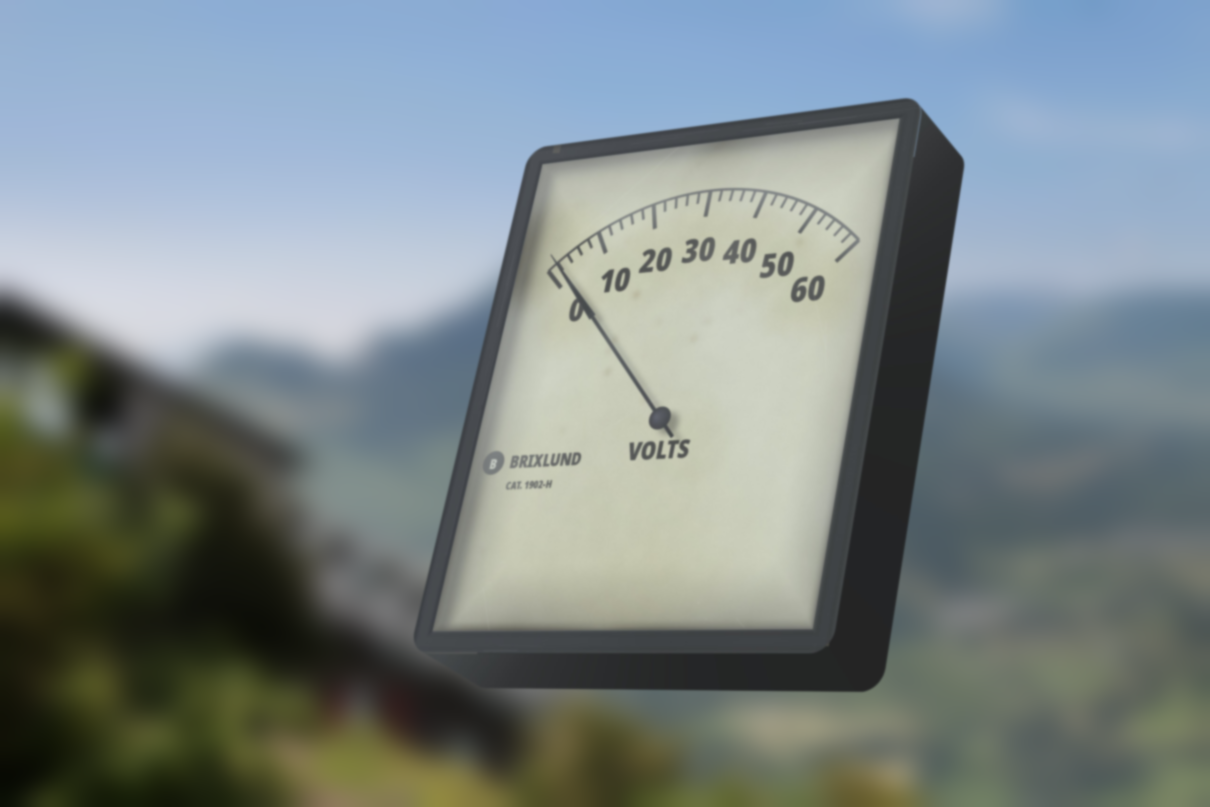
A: 2,V
